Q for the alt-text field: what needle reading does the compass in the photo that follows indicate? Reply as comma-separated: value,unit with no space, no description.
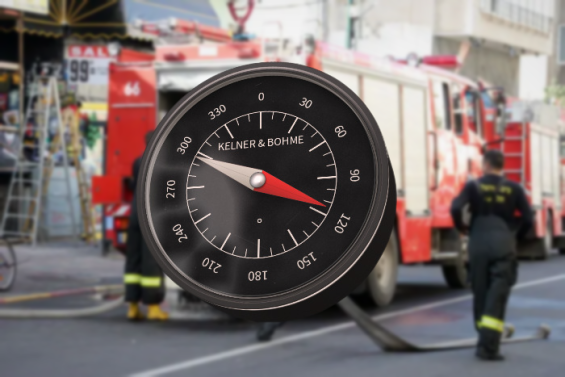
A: 115,°
